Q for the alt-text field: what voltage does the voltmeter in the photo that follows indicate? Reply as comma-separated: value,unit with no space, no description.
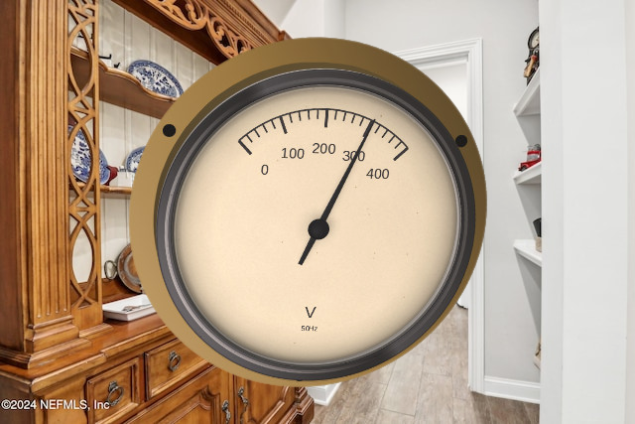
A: 300,V
